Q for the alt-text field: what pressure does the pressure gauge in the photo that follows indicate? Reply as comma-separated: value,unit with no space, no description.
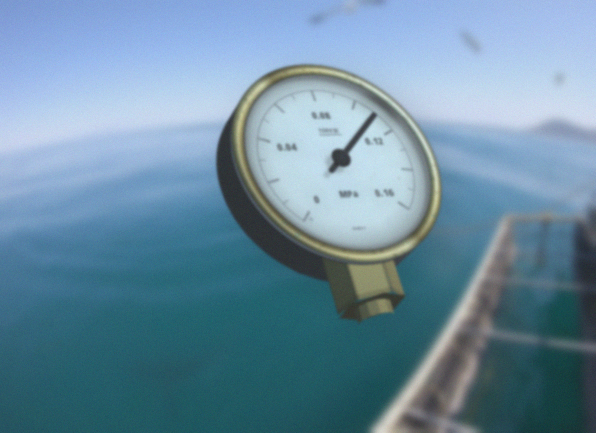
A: 0.11,MPa
